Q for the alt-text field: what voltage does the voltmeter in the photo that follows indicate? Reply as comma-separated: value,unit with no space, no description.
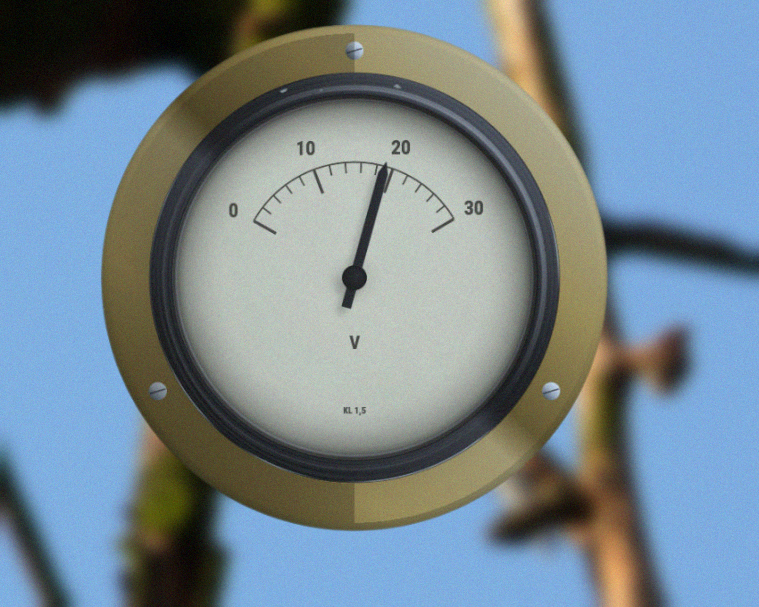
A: 19,V
